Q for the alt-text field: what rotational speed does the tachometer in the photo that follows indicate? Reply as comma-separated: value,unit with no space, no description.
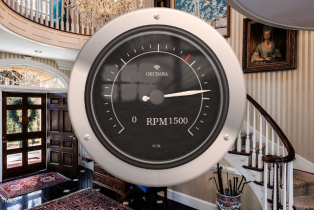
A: 1200,rpm
